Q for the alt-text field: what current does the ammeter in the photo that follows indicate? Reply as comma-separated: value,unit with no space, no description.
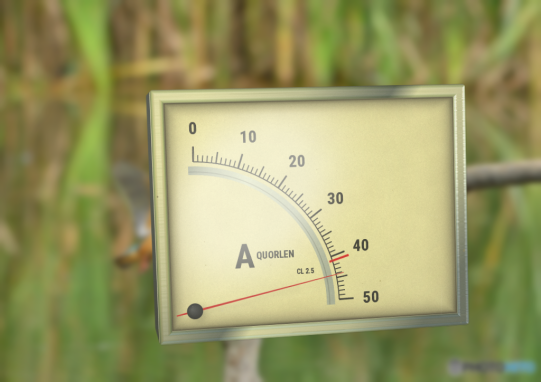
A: 44,A
